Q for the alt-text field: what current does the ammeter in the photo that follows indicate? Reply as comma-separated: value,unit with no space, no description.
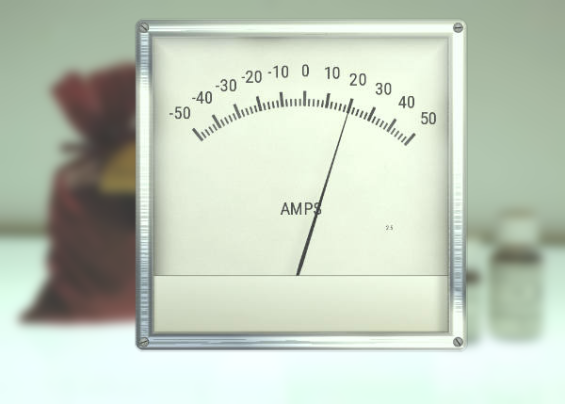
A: 20,A
